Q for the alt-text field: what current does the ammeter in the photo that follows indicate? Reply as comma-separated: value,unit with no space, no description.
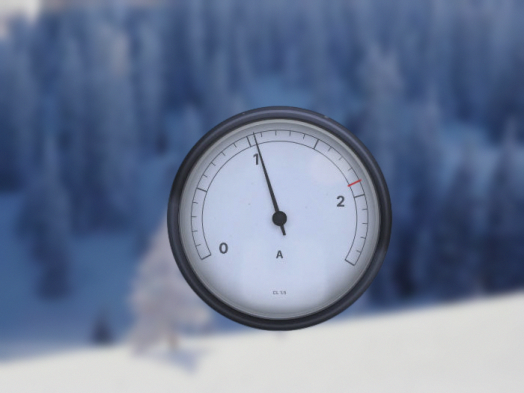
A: 1.05,A
